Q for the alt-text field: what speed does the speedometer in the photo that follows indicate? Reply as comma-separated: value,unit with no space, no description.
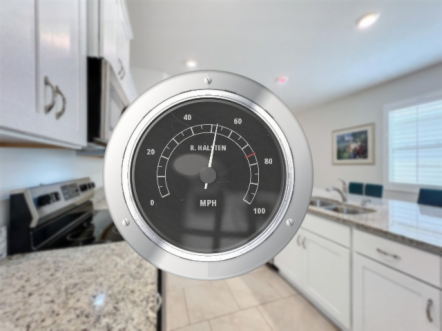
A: 52.5,mph
